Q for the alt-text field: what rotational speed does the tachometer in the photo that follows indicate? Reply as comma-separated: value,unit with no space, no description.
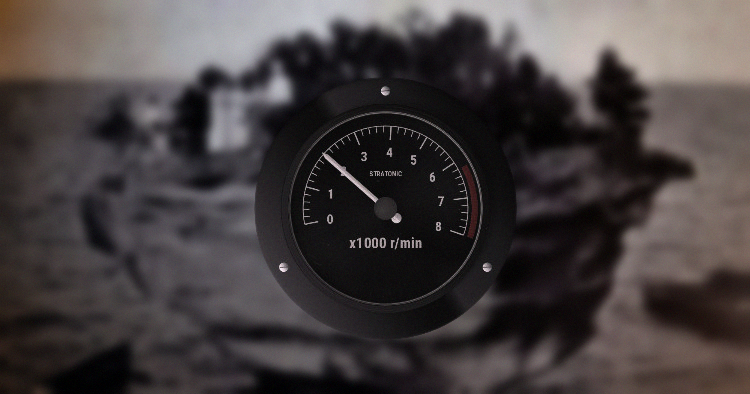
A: 2000,rpm
